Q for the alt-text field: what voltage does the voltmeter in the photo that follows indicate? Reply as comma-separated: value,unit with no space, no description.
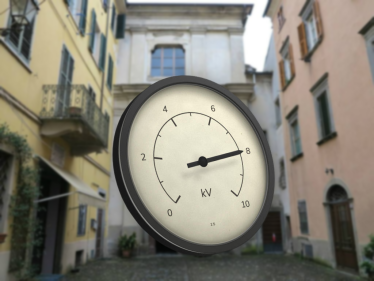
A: 8,kV
